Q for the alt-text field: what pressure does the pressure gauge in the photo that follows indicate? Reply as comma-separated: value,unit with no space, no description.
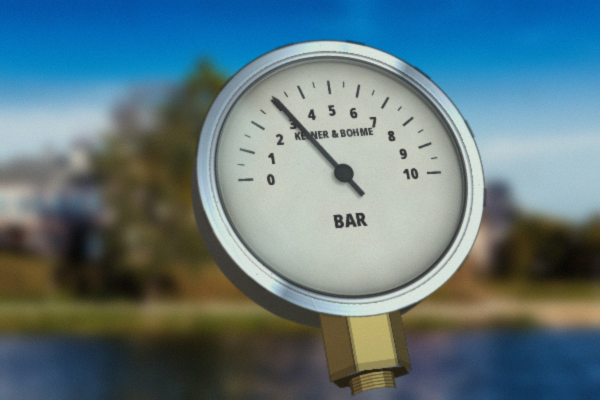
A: 3,bar
